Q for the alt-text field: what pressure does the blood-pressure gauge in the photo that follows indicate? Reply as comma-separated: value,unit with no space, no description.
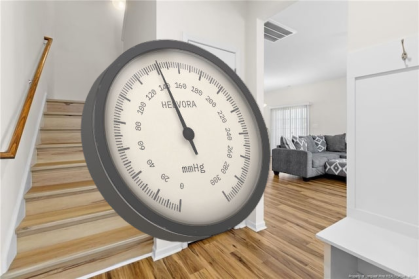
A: 140,mmHg
